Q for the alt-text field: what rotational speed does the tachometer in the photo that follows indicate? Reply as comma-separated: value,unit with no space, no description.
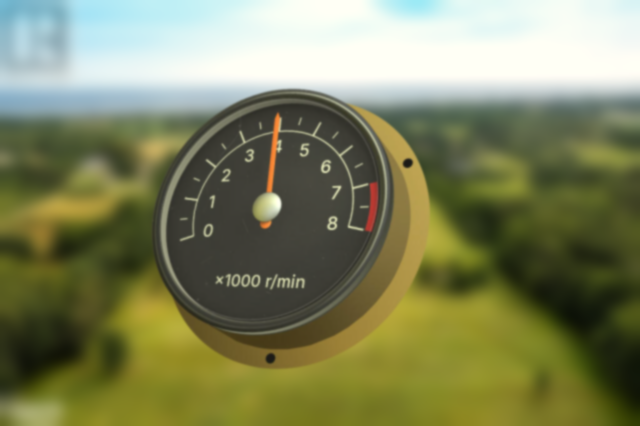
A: 4000,rpm
